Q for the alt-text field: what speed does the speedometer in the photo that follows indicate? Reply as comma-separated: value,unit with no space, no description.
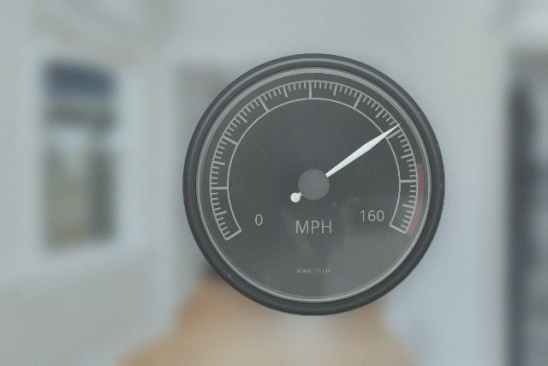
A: 118,mph
